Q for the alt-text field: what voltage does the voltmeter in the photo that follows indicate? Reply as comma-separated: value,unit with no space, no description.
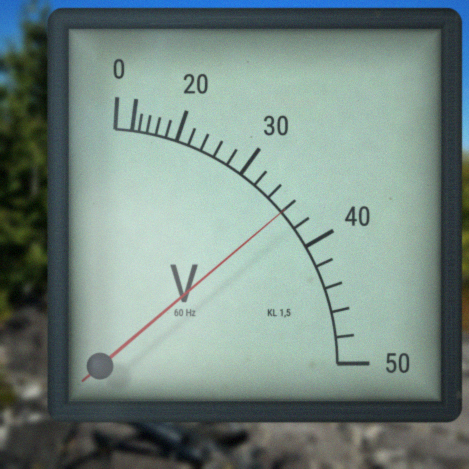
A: 36,V
